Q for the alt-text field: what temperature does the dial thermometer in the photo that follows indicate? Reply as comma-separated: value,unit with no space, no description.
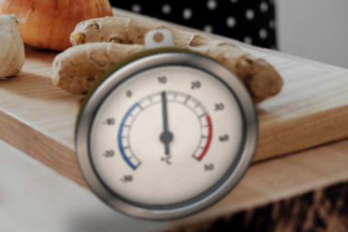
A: 10,°C
